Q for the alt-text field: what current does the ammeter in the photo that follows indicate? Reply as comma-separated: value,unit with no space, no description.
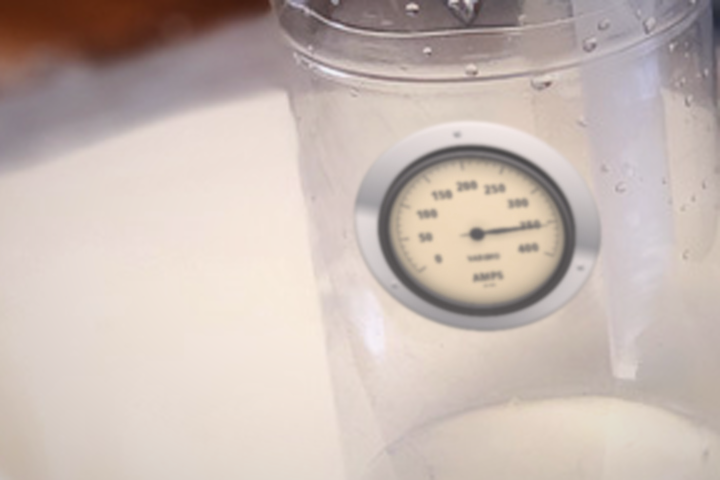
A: 350,A
